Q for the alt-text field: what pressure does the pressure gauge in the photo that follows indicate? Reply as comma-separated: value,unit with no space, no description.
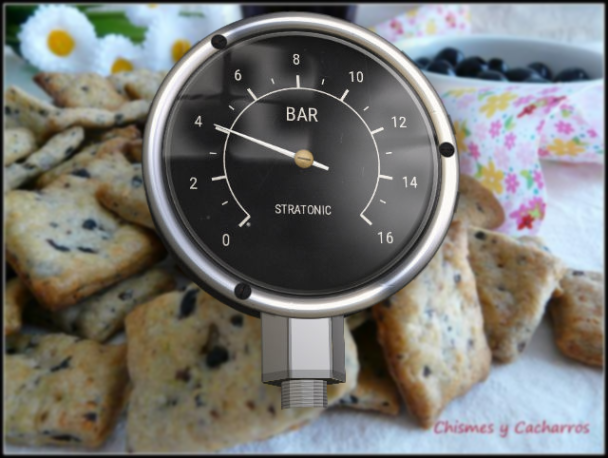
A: 4,bar
